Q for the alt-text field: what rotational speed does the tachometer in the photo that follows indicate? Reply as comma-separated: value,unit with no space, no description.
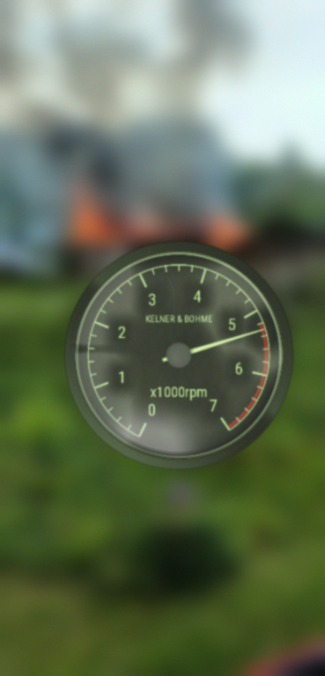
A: 5300,rpm
